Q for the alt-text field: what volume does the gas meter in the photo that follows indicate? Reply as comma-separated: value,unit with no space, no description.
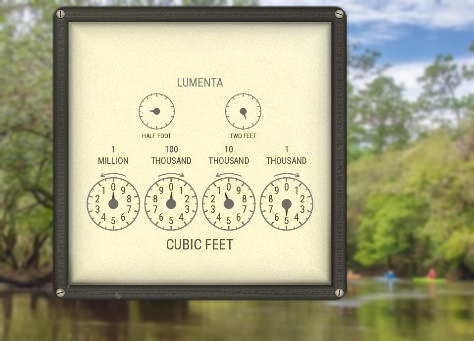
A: 500,ft³
